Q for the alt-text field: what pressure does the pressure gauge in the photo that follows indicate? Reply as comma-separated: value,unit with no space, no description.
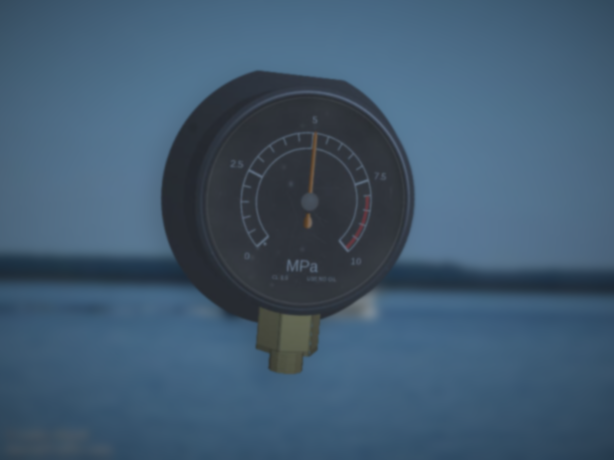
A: 5,MPa
